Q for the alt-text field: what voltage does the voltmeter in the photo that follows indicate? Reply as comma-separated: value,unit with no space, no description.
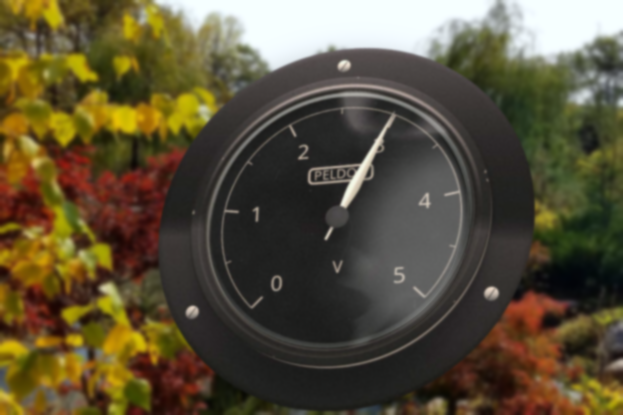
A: 3,V
